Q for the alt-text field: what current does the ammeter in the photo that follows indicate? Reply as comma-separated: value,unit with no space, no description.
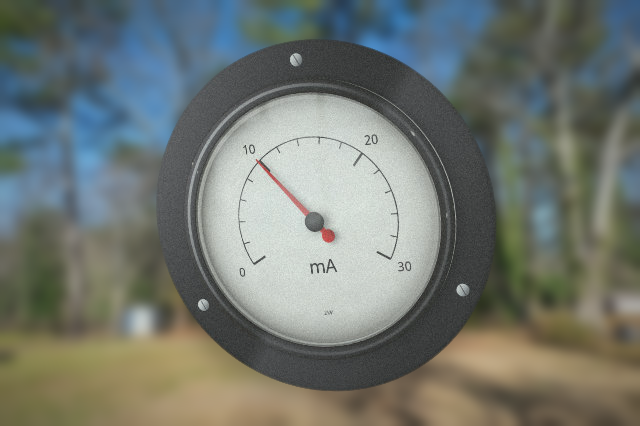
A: 10,mA
